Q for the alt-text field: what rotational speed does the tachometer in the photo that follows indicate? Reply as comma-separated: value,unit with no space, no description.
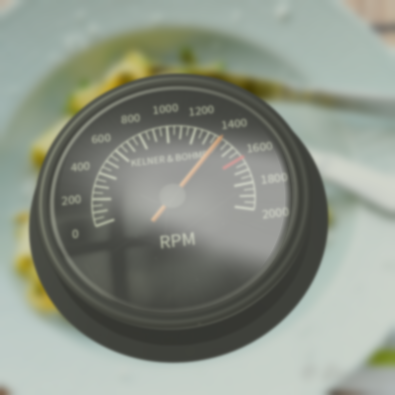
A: 1400,rpm
